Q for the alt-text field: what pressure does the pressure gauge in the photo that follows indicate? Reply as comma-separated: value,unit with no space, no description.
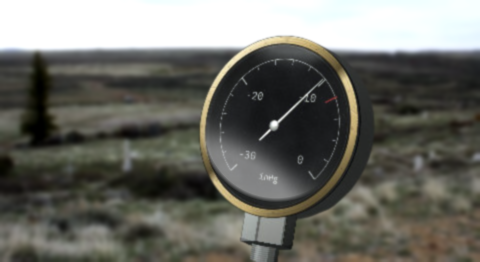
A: -10,inHg
